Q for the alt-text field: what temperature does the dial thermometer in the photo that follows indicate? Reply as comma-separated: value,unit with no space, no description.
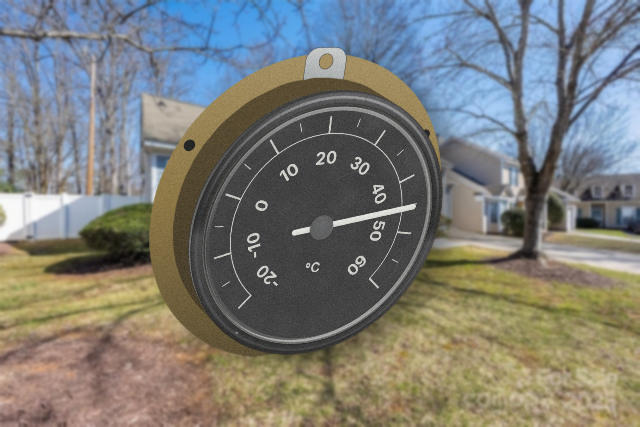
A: 45,°C
